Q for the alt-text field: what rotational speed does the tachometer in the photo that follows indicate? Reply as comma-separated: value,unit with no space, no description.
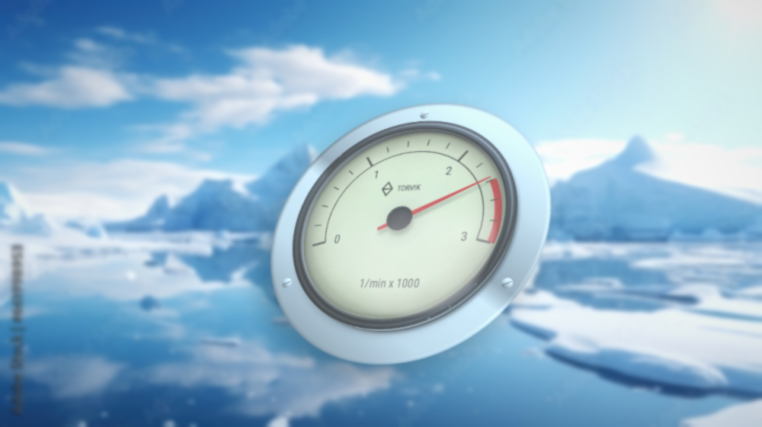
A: 2400,rpm
